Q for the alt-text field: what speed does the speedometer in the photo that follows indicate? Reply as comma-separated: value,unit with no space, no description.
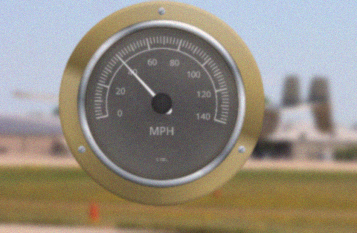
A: 40,mph
